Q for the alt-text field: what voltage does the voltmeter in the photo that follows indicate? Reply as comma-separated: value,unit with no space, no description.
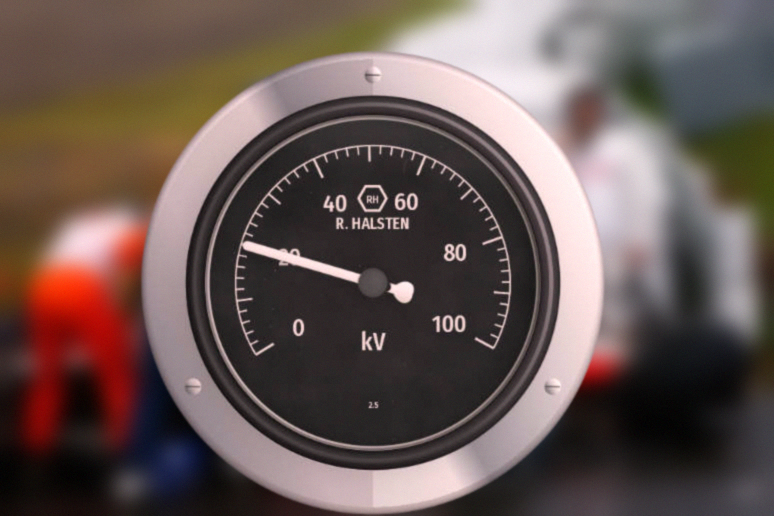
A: 20,kV
